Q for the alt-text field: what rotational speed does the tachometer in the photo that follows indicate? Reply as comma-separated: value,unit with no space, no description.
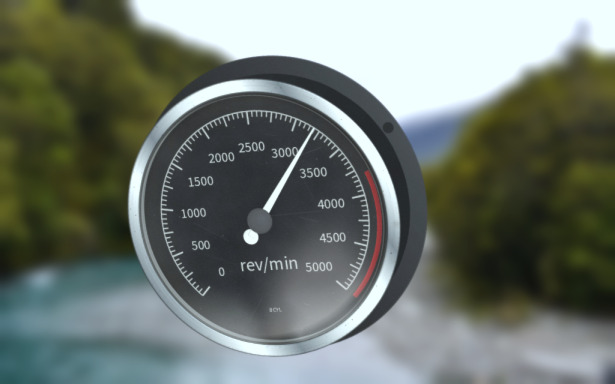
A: 3200,rpm
